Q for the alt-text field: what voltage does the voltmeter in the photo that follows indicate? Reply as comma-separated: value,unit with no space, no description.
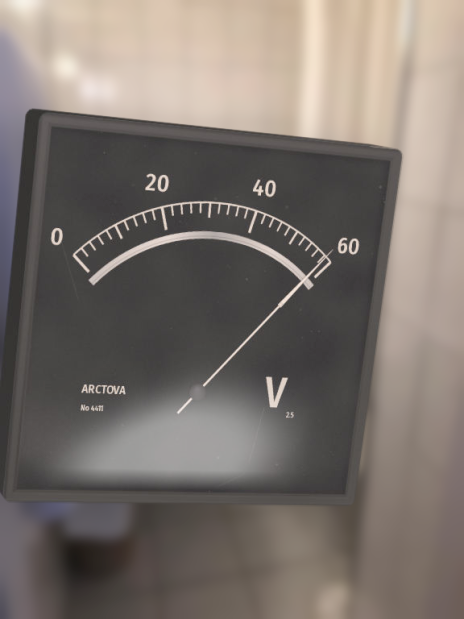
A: 58,V
